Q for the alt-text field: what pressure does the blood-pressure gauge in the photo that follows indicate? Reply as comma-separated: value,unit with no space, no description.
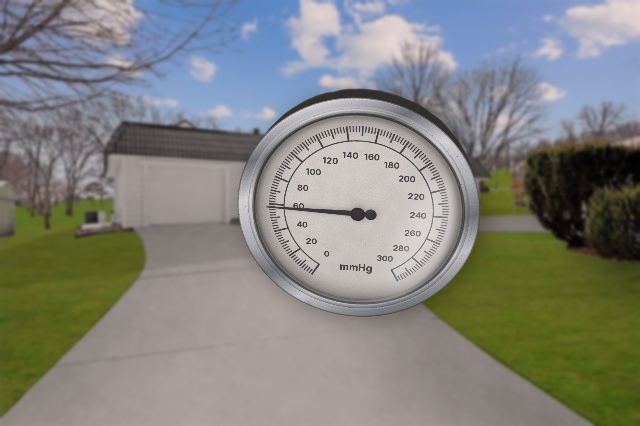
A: 60,mmHg
